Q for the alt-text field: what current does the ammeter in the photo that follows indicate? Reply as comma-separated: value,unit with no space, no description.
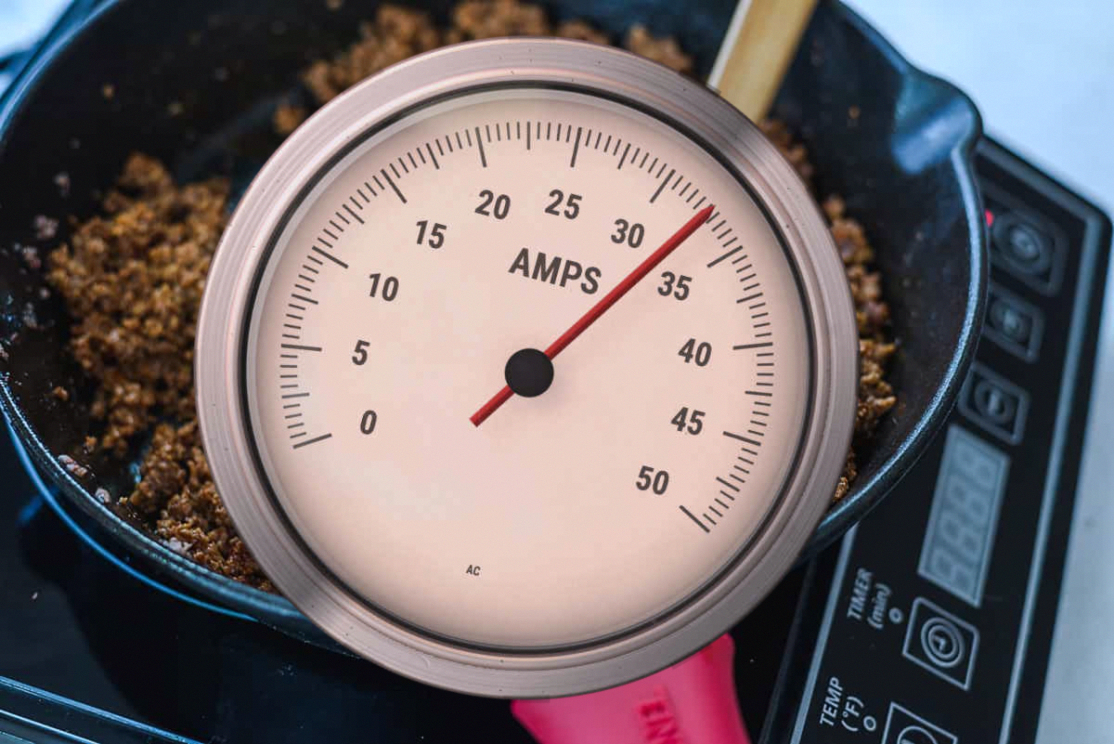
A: 32.5,A
